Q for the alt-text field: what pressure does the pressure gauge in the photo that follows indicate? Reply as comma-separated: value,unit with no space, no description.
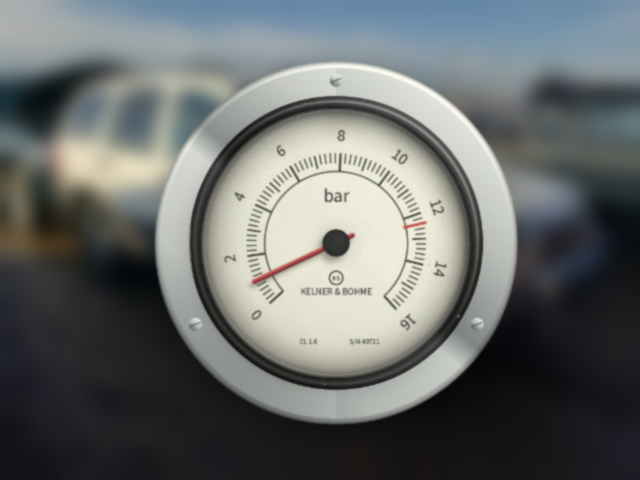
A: 1,bar
